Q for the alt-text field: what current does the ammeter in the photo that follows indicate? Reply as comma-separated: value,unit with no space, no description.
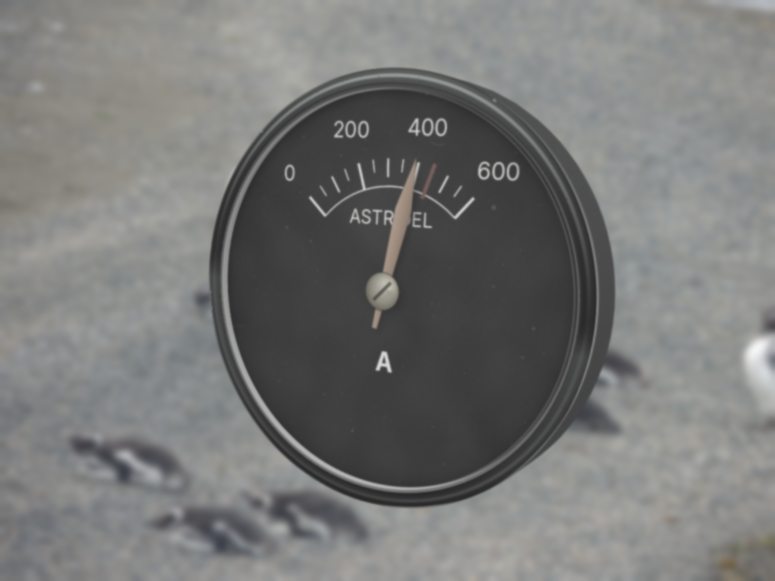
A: 400,A
